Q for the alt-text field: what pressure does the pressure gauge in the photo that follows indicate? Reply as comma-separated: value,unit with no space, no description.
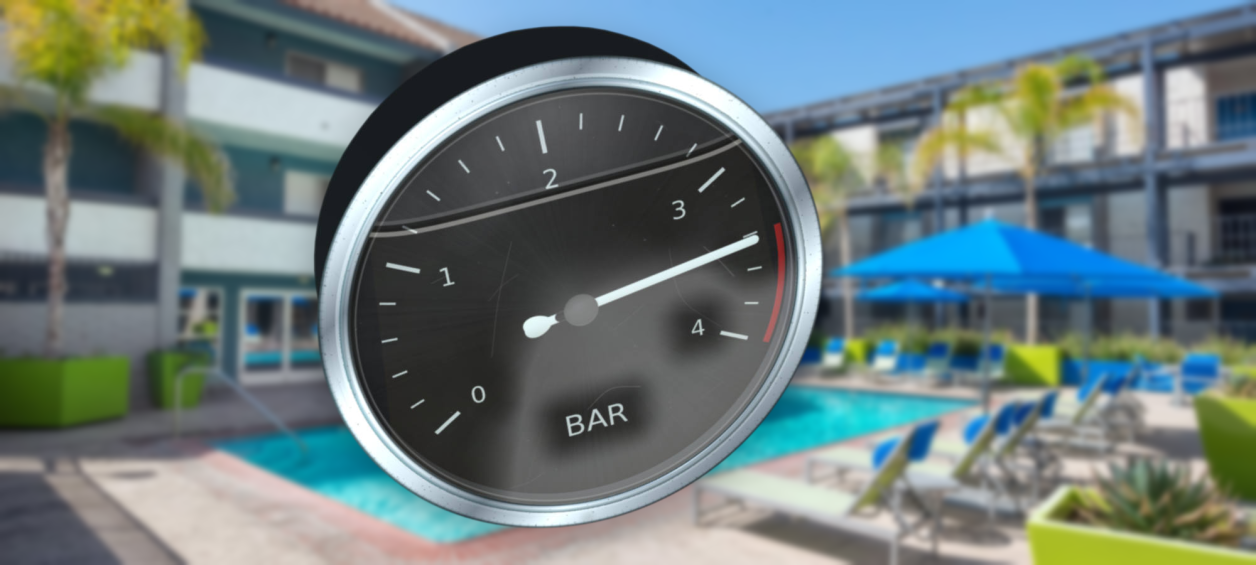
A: 3.4,bar
